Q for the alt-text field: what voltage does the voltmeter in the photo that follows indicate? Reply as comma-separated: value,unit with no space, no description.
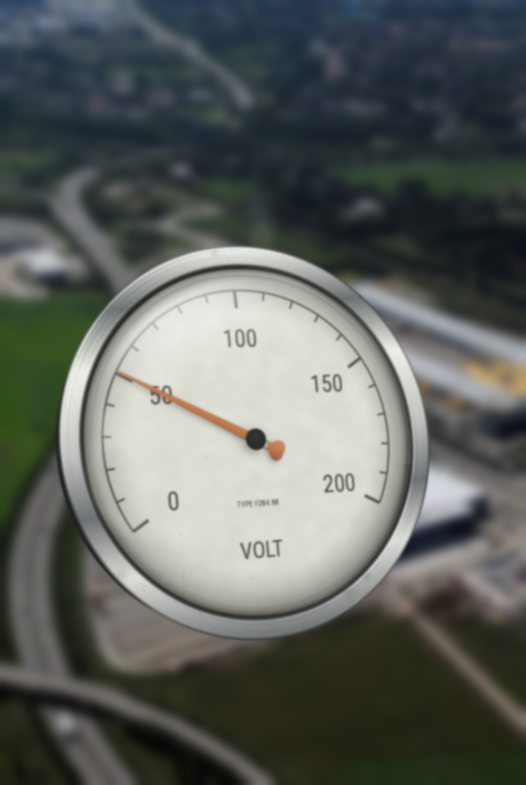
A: 50,V
